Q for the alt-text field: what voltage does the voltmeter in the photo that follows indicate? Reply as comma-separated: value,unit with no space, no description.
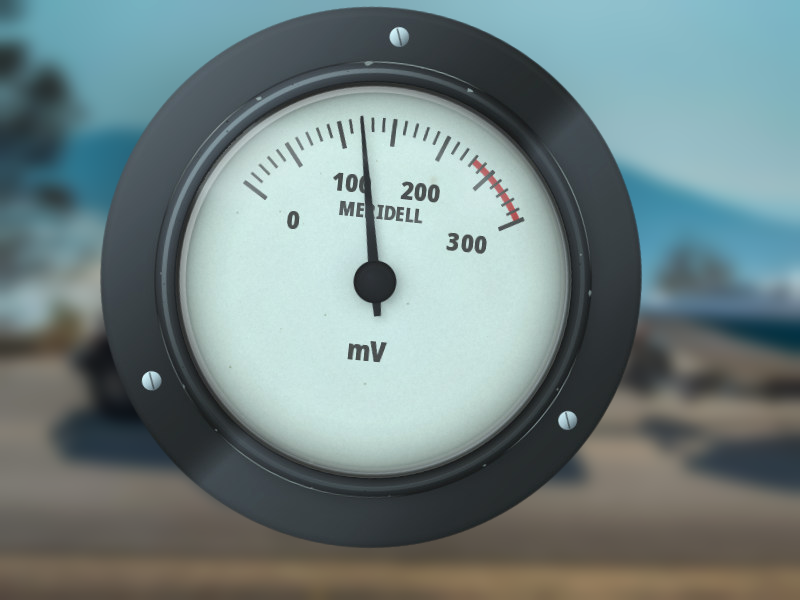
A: 120,mV
